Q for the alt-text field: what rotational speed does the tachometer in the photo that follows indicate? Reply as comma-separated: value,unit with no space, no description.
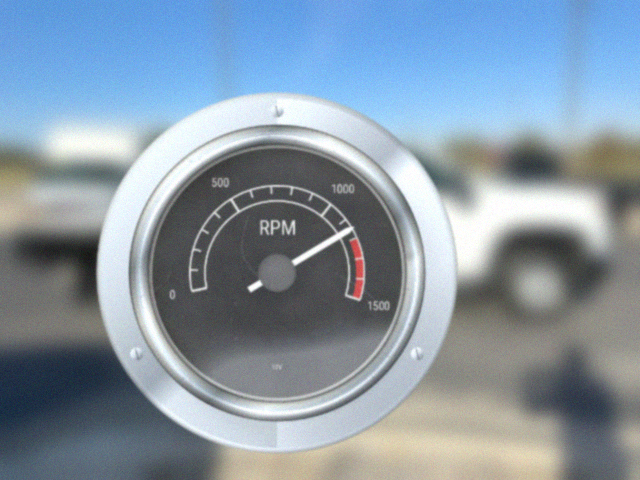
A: 1150,rpm
